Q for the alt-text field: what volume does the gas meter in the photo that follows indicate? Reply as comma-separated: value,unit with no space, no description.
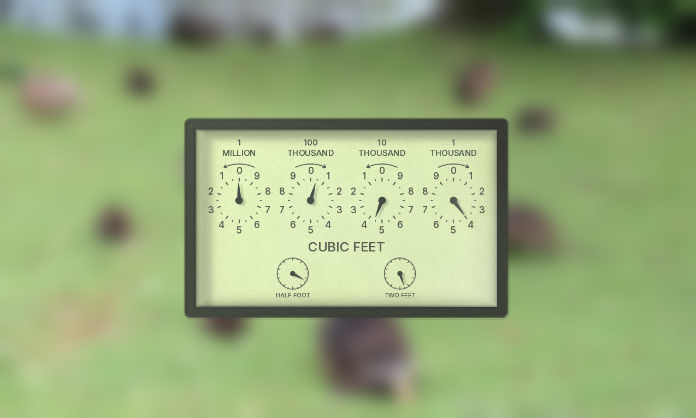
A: 4400,ft³
